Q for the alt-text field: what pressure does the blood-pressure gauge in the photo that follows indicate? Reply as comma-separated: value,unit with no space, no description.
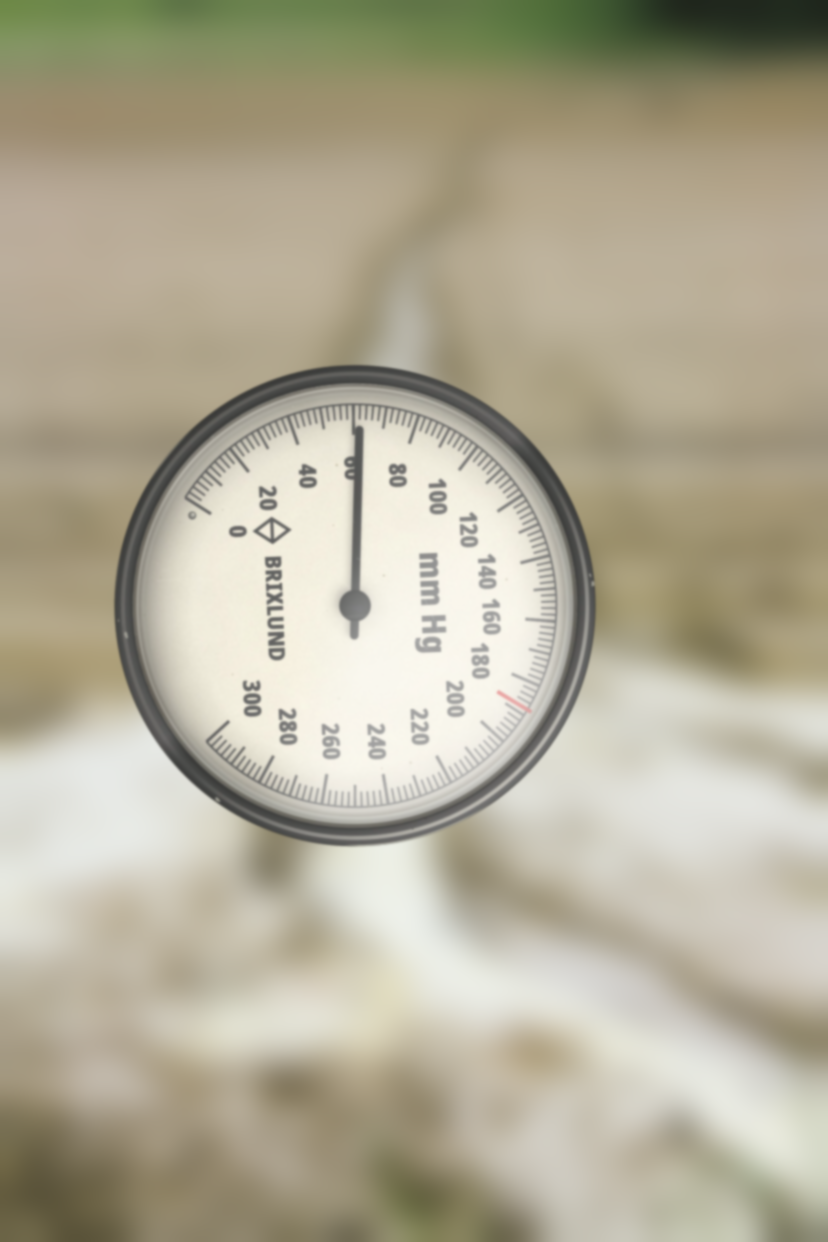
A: 62,mmHg
